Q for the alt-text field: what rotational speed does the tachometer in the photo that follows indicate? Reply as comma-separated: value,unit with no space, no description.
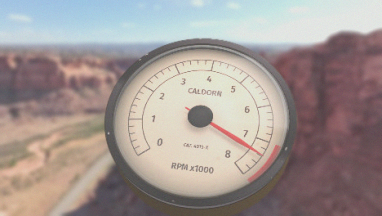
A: 7400,rpm
